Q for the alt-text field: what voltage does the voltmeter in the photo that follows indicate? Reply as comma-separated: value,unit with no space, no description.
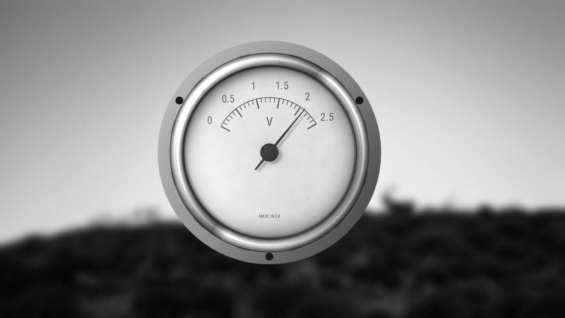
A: 2.1,V
